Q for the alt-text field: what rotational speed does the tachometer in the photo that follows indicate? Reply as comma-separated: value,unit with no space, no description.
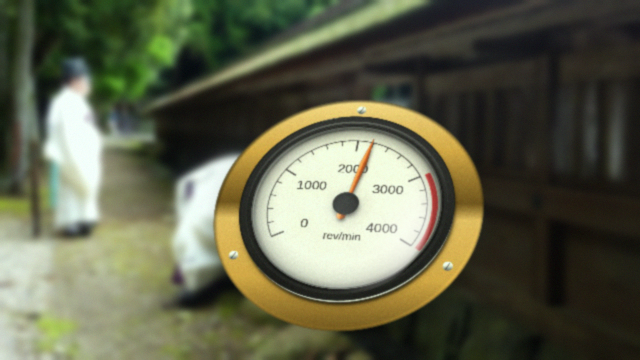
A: 2200,rpm
